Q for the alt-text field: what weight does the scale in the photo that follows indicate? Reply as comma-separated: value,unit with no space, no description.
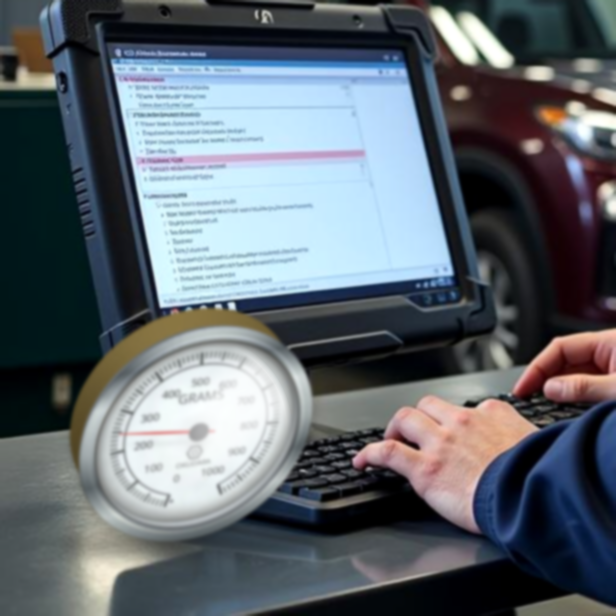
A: 250,g
